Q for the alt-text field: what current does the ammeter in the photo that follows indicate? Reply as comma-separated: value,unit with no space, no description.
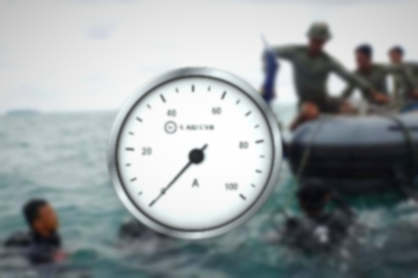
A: 0,A
